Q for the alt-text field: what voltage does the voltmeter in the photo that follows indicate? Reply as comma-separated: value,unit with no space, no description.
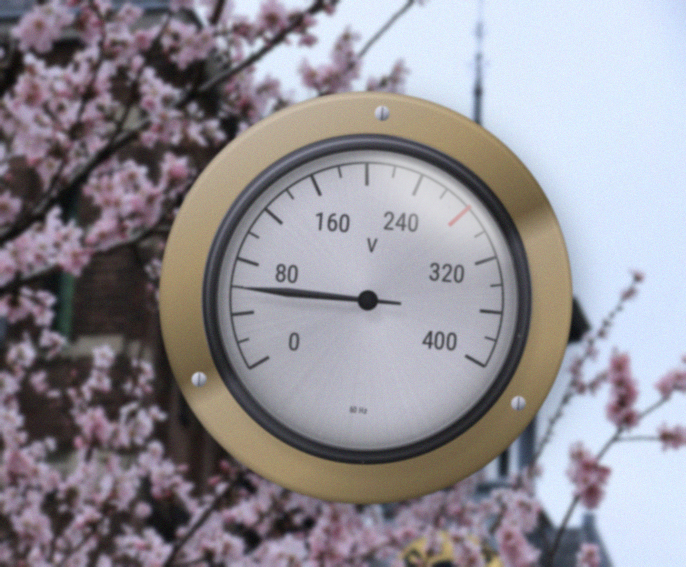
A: 60,V
